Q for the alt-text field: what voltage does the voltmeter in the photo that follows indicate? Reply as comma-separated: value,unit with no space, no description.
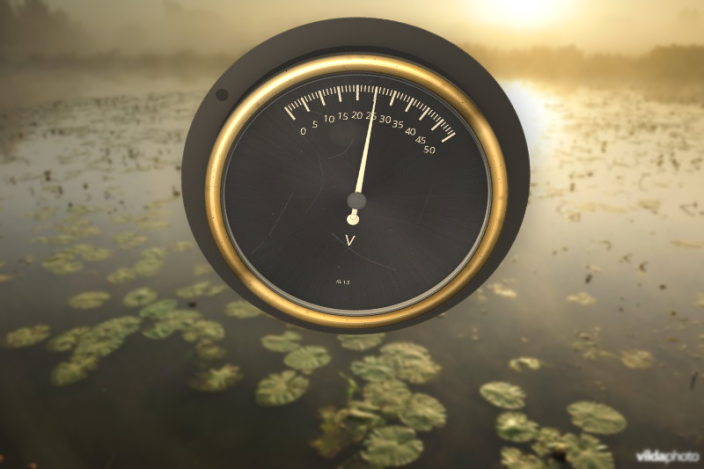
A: 25,V
